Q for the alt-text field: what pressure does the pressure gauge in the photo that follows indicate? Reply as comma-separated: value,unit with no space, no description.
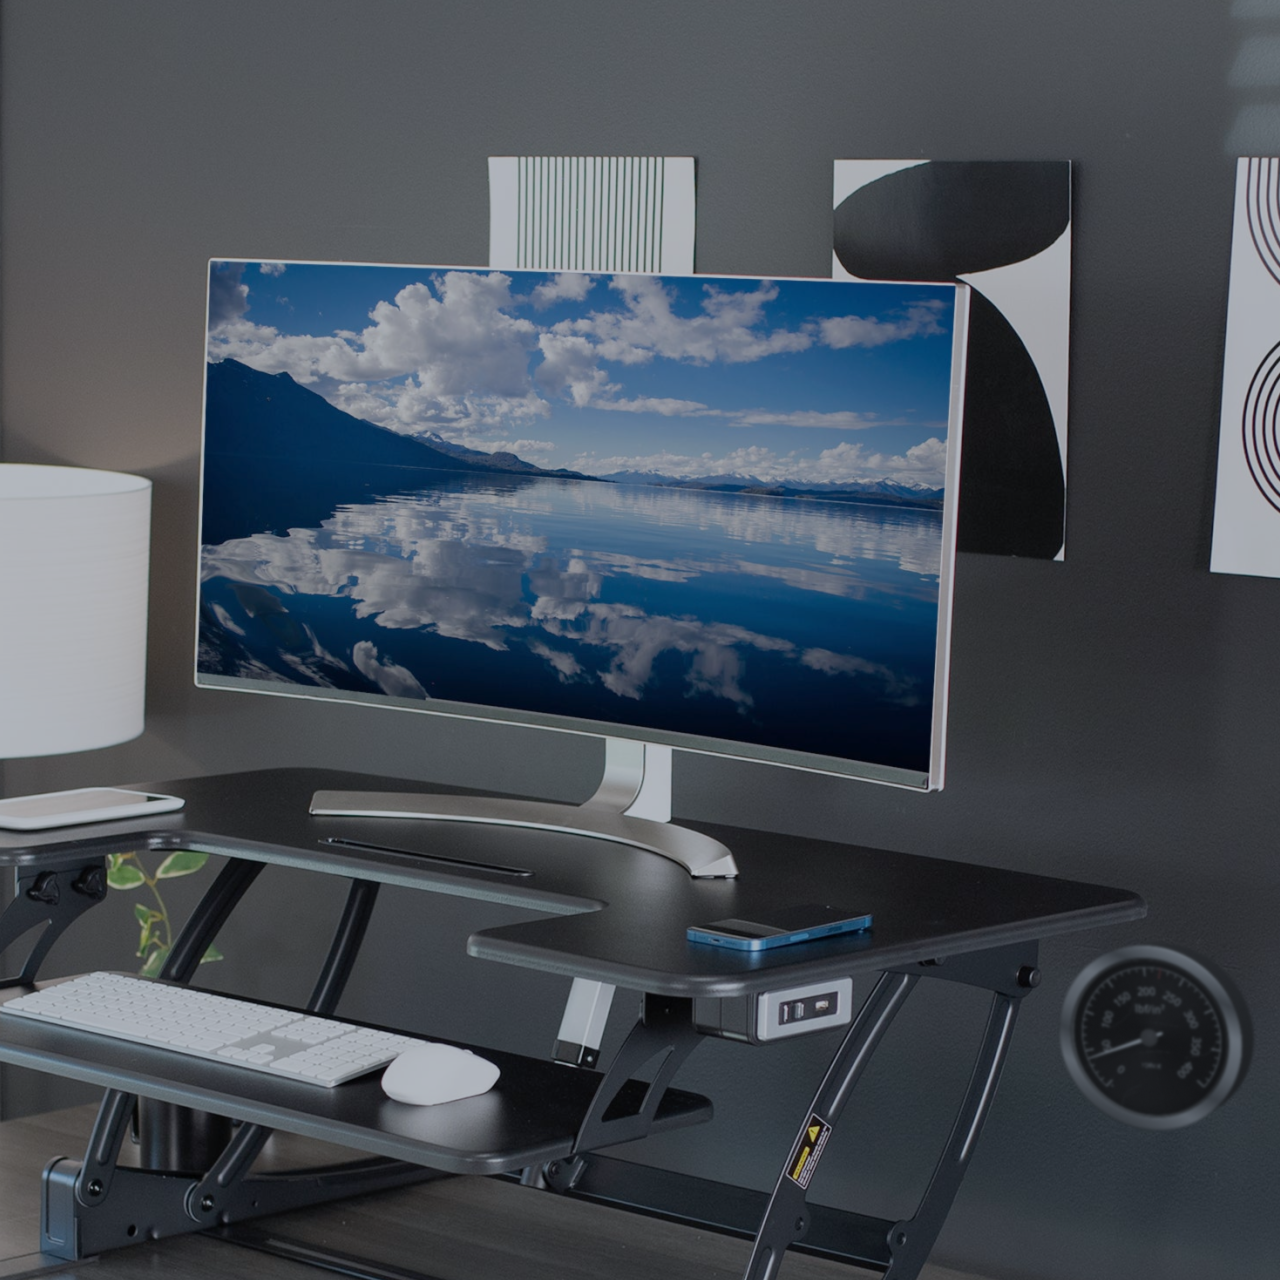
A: 40,psi
